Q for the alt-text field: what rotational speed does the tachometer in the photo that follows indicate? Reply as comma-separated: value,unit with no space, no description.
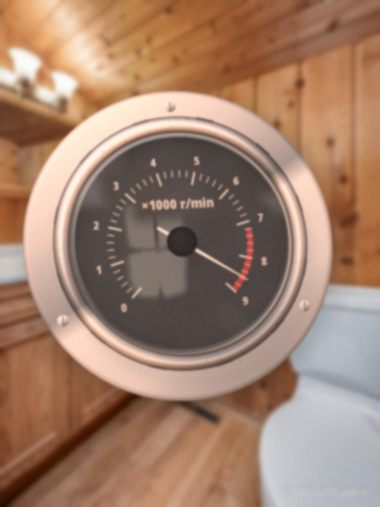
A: 8600,rpm
